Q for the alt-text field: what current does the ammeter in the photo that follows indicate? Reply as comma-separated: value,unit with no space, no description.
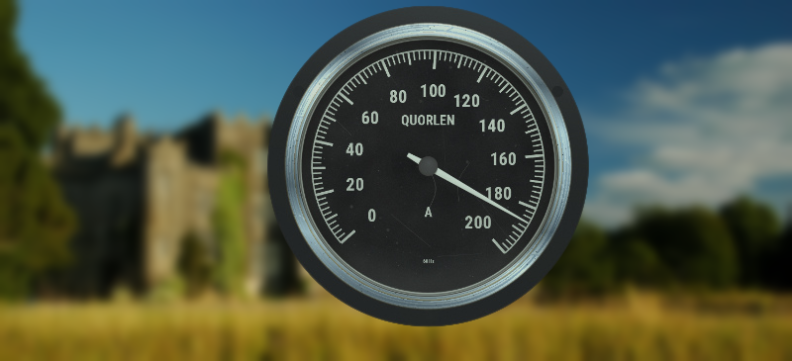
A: 186,A
